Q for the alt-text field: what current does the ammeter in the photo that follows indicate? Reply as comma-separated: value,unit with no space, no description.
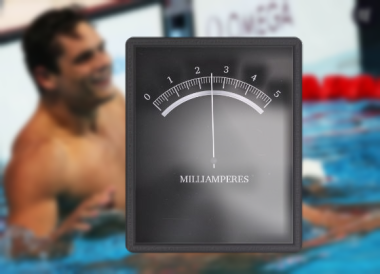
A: 2.5,mA
